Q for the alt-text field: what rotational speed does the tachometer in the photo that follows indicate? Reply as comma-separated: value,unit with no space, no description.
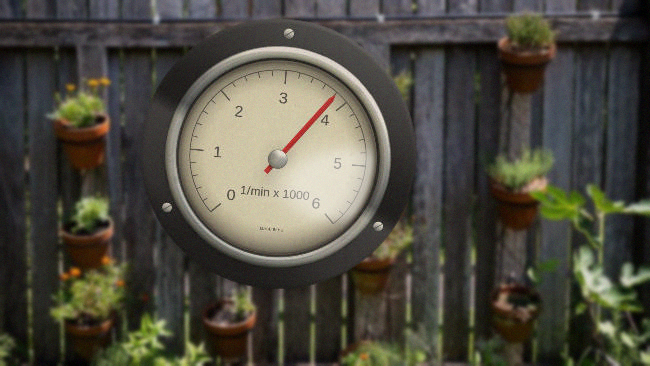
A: 3800,rpm
